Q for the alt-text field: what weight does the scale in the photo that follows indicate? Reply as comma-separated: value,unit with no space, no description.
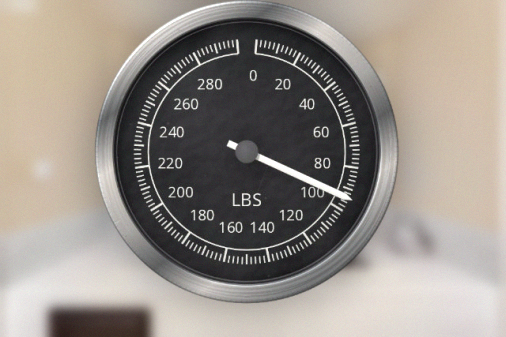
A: 94,lb
